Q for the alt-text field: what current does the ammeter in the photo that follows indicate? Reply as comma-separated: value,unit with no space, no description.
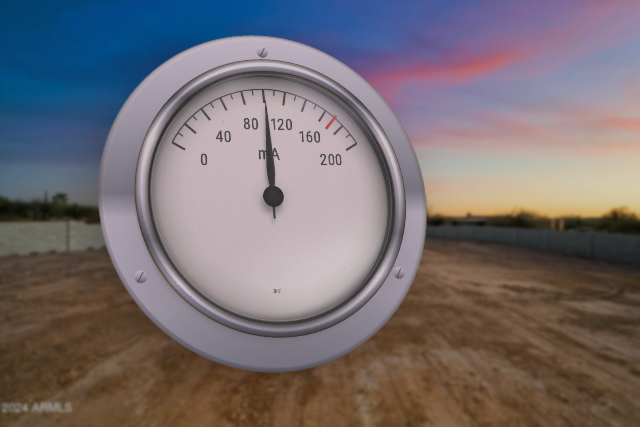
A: 100,mA
